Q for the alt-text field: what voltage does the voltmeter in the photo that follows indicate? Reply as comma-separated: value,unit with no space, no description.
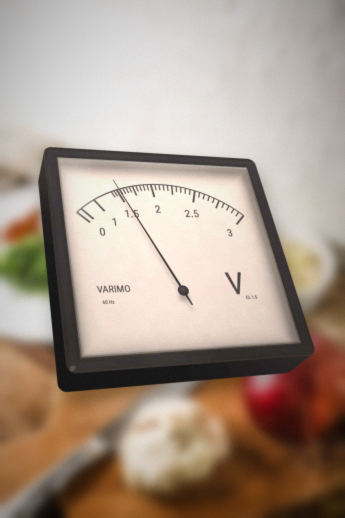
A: 1.5,V
